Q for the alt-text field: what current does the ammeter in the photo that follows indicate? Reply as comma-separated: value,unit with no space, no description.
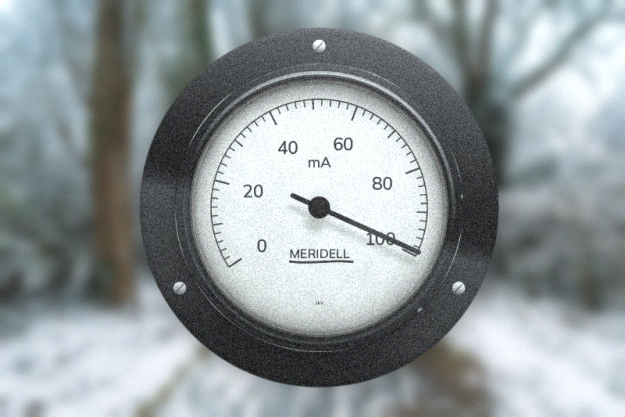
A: 99,mA
